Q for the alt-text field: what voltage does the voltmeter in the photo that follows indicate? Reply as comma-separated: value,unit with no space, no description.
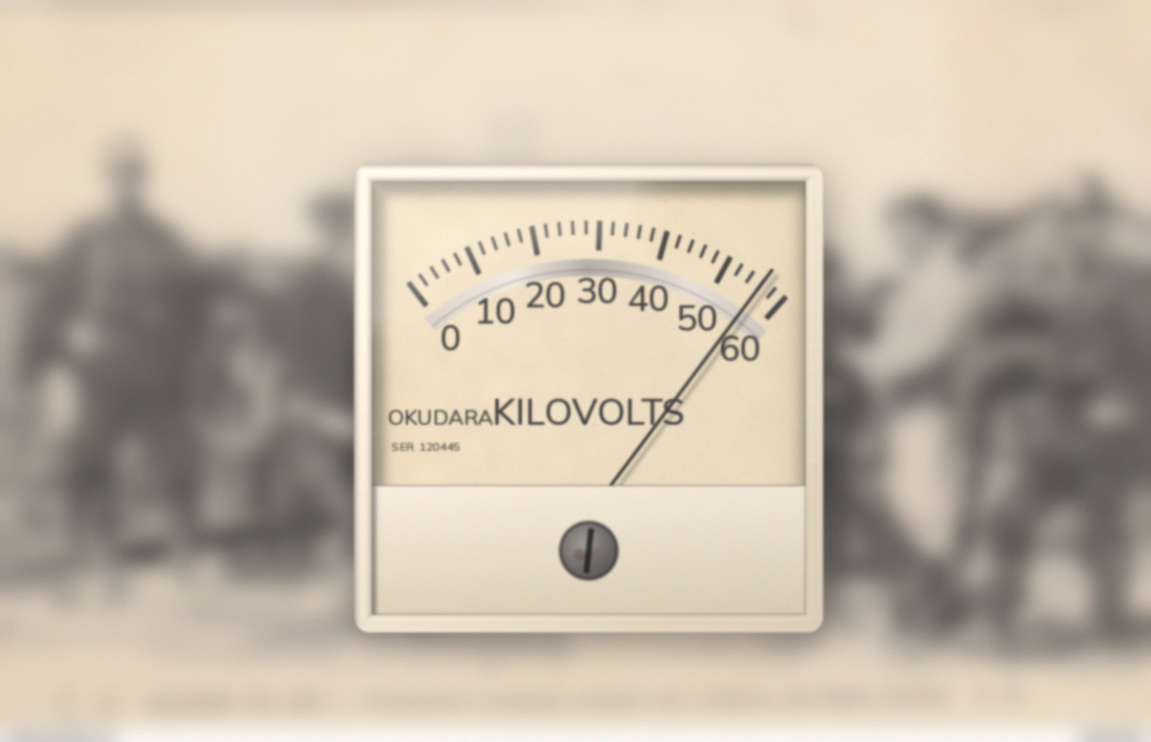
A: 56,kV
